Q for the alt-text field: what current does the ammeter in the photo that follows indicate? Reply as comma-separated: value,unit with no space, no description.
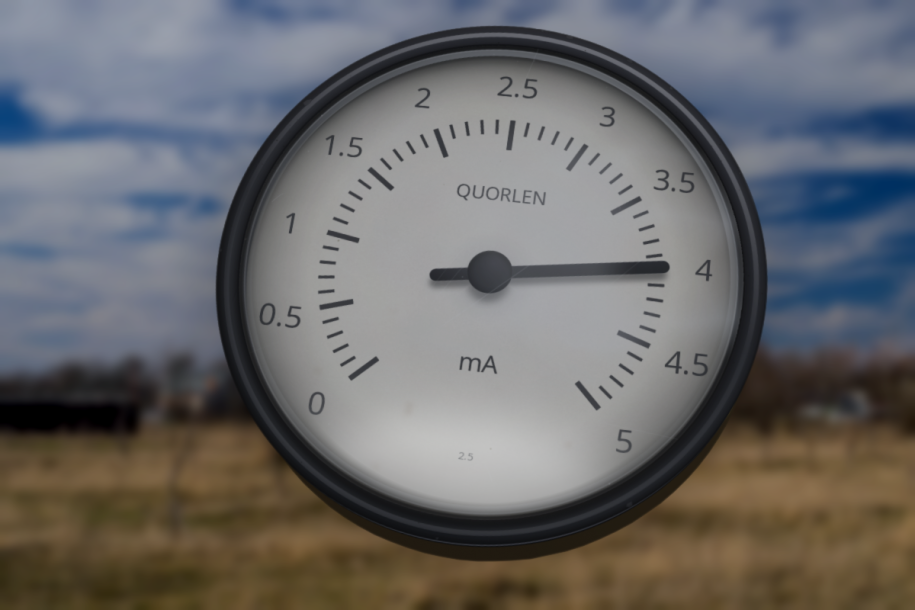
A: 4,mA
